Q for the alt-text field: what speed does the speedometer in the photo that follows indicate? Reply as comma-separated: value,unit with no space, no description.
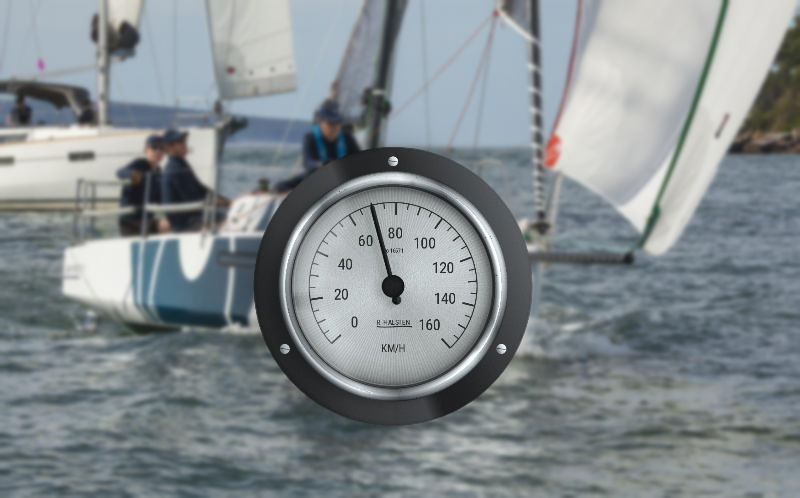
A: 70,km/h
